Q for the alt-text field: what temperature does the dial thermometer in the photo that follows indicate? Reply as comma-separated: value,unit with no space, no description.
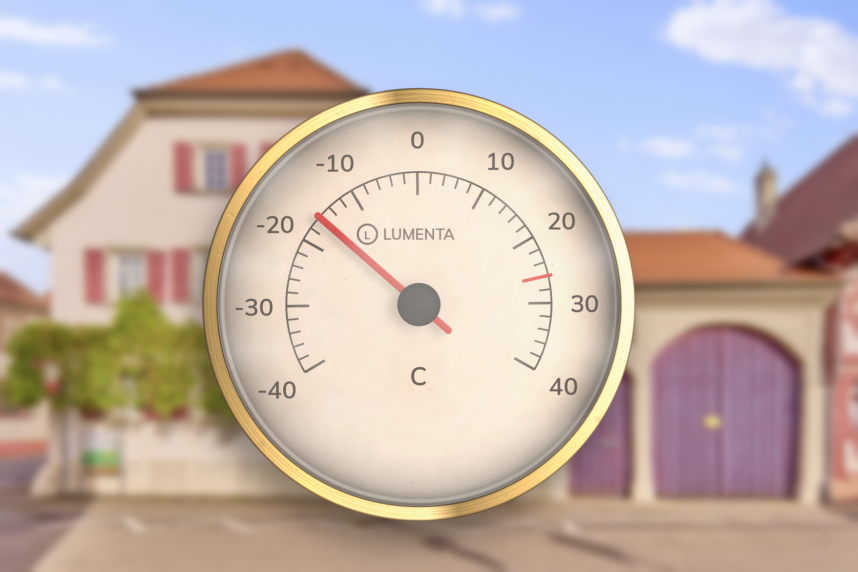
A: -16,°C
